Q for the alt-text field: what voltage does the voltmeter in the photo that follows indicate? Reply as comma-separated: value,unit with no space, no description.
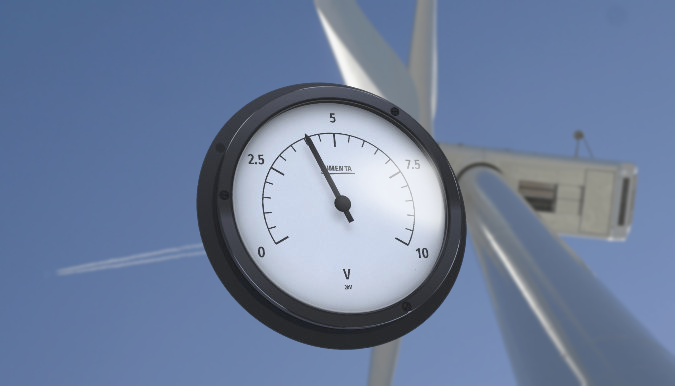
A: 4,V
